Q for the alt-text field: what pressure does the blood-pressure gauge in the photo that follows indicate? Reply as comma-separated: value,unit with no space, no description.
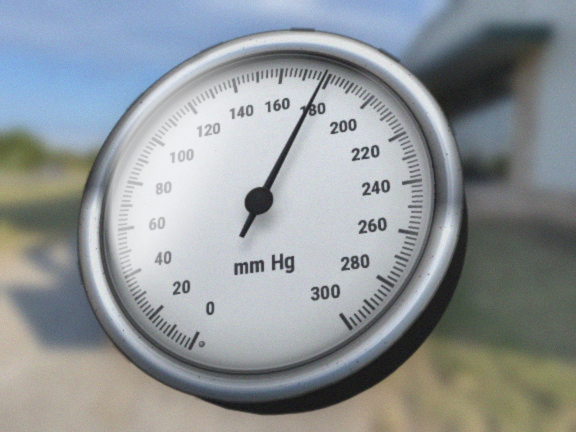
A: 180,mmHg
